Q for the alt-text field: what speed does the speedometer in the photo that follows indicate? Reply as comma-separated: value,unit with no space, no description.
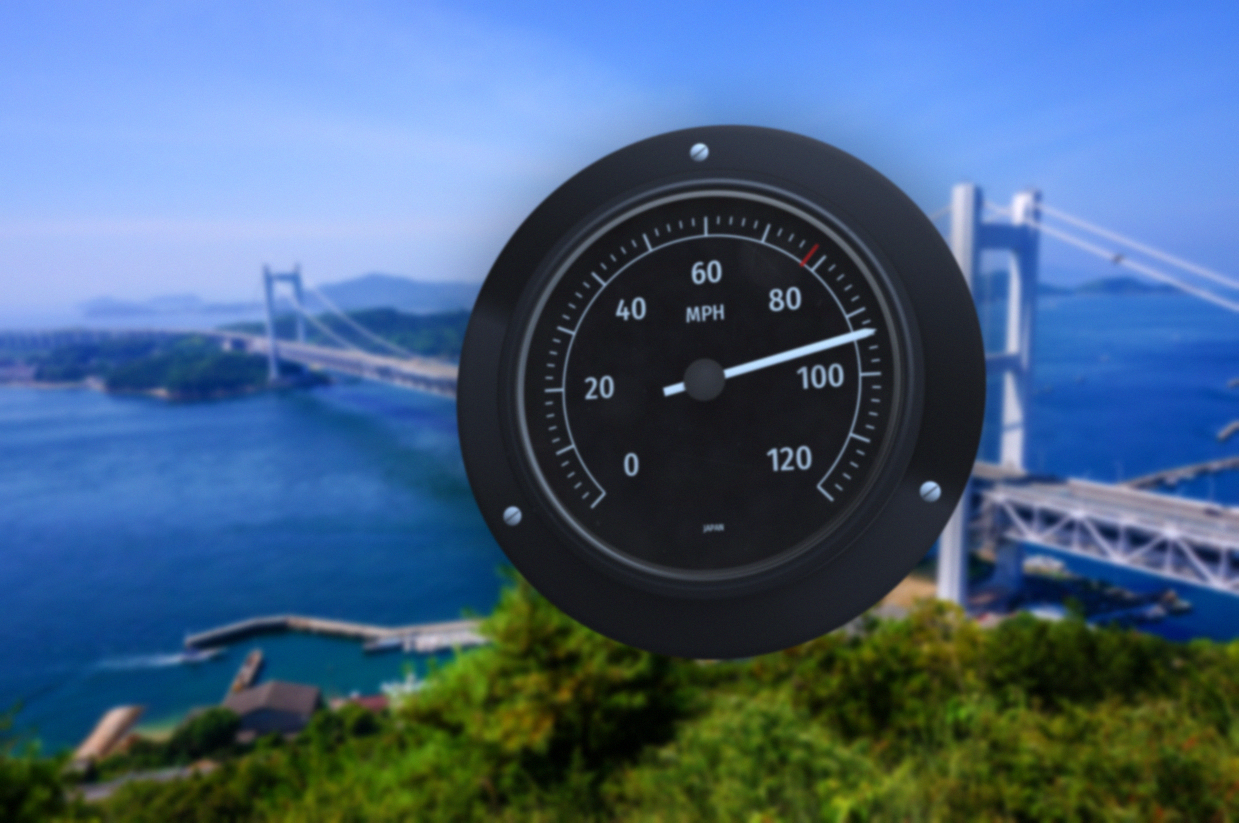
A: 94,mph
